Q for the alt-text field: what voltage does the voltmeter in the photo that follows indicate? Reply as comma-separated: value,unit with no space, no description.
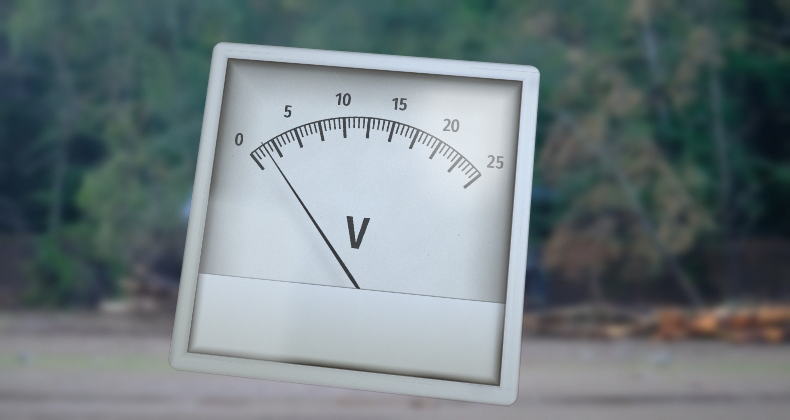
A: 1.5,V
